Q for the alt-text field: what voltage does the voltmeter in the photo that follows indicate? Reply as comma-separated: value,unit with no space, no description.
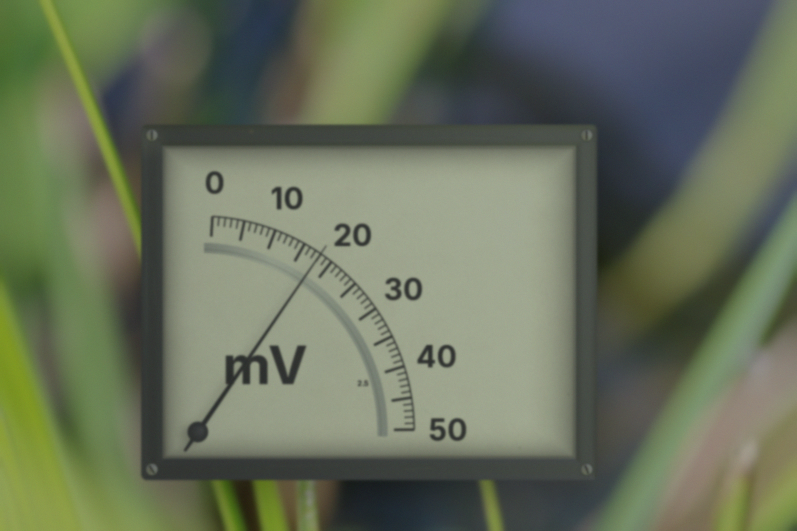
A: 18,mV
